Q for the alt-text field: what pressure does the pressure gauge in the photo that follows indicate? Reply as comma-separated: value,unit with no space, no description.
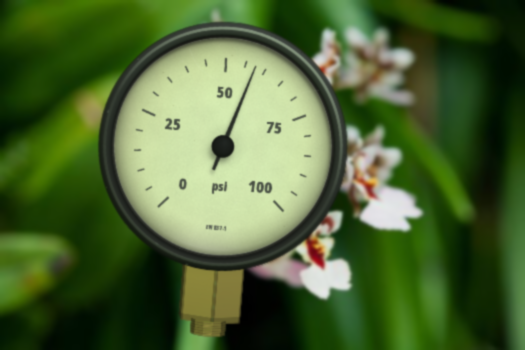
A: 57.5,psi
